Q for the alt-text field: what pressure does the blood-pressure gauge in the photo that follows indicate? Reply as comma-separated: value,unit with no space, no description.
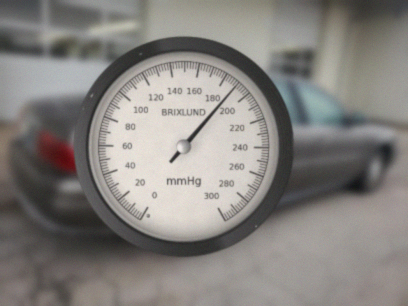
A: 190,mmHg
